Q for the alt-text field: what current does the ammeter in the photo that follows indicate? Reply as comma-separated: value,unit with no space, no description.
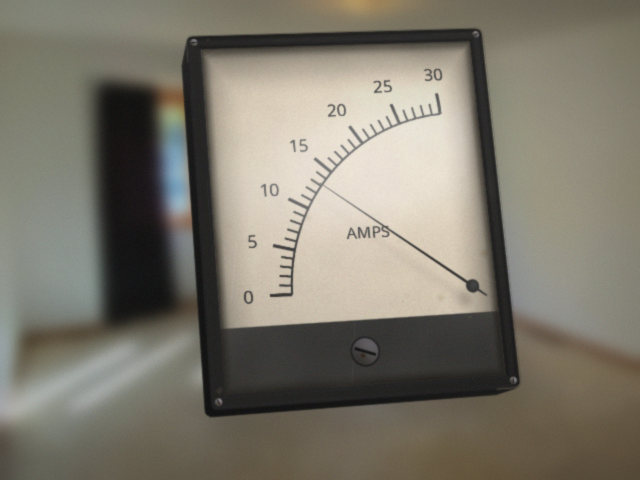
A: 13,A
